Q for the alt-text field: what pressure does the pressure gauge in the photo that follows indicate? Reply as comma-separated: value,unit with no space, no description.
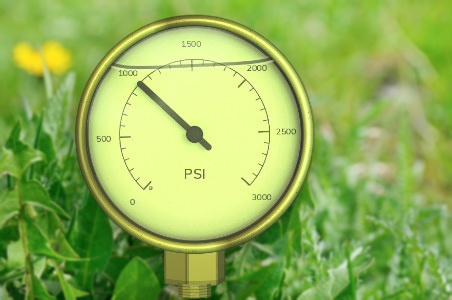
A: 1000,psi
